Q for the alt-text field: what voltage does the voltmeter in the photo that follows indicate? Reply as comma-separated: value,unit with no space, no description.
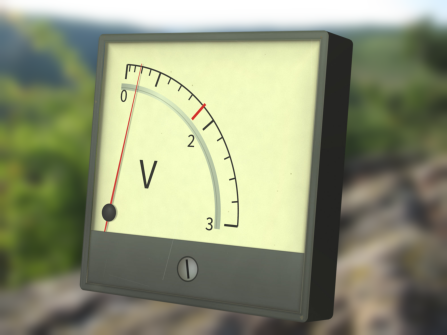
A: 0.6,V
